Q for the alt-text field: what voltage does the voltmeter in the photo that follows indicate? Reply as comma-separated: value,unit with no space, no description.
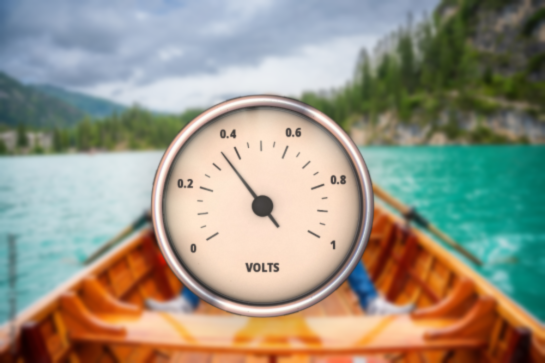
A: 0.35,V
